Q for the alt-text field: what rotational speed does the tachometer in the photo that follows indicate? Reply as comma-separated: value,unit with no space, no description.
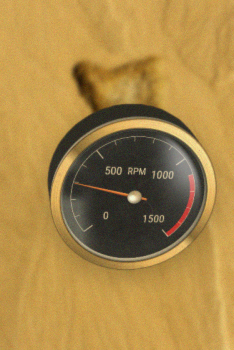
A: 300,rpm
